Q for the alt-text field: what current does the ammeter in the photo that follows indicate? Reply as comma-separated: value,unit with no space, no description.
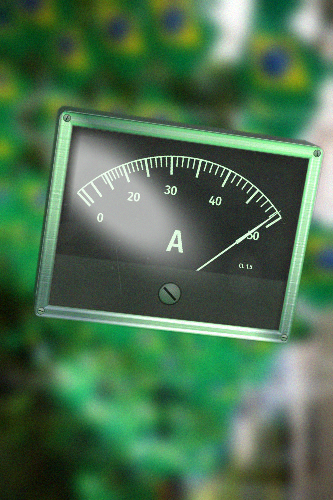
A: 49,A
